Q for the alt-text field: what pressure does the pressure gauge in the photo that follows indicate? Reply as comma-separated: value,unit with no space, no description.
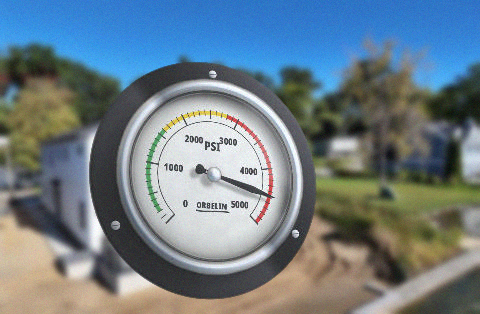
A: 4500,psi
